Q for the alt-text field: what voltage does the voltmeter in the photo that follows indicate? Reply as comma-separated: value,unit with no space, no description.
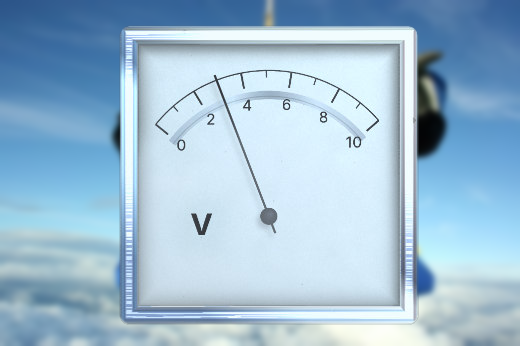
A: 3,V
